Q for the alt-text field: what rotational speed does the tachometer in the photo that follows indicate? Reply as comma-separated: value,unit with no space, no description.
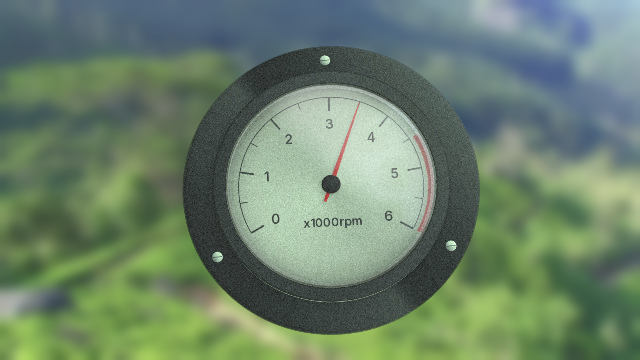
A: 3500,rpm
